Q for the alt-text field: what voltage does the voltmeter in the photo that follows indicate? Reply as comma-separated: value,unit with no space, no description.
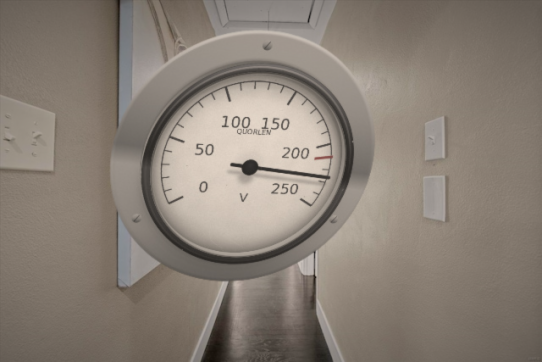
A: 225,V
